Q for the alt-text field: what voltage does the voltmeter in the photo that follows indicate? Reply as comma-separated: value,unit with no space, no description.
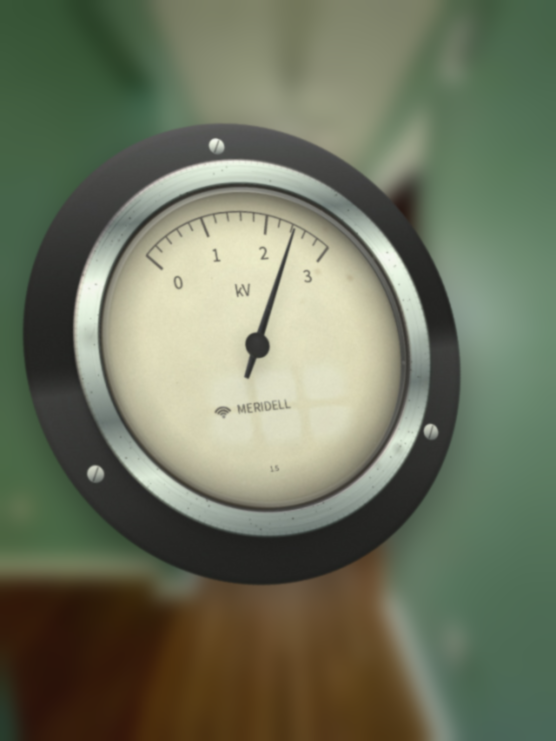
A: 2.4,kV
